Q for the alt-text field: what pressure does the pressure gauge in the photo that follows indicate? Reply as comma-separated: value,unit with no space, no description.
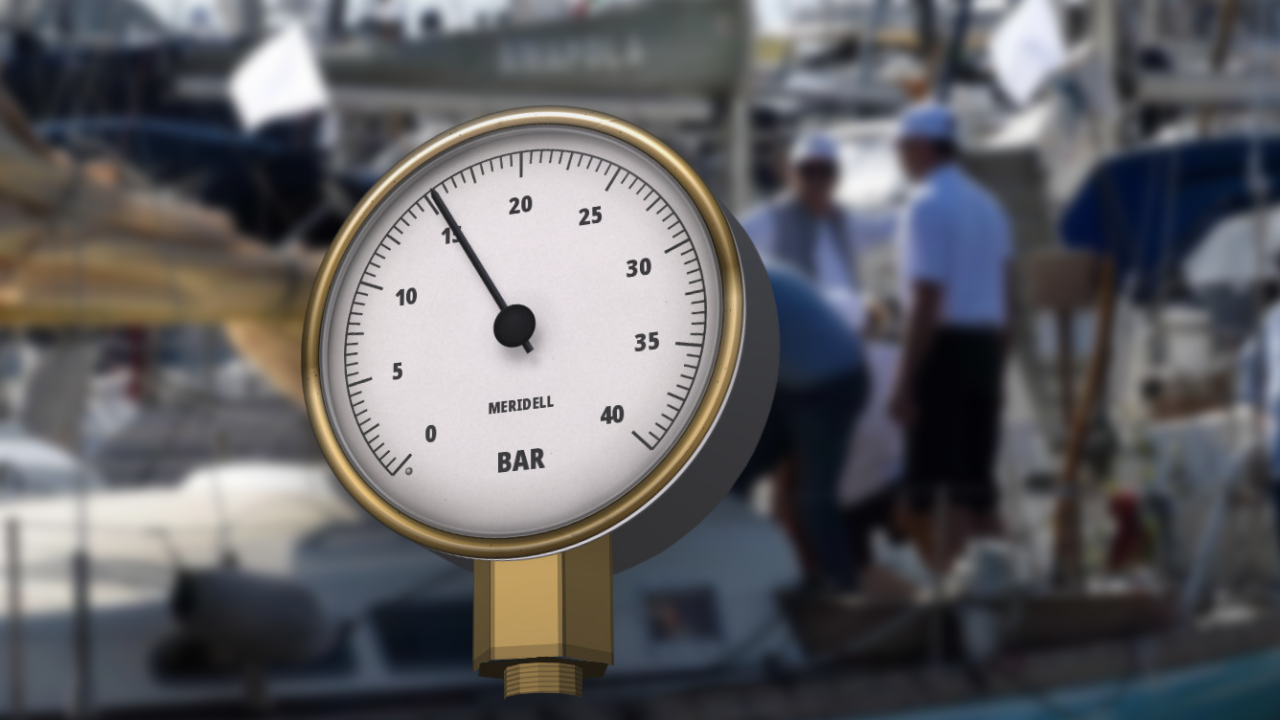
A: 15.5,bar
